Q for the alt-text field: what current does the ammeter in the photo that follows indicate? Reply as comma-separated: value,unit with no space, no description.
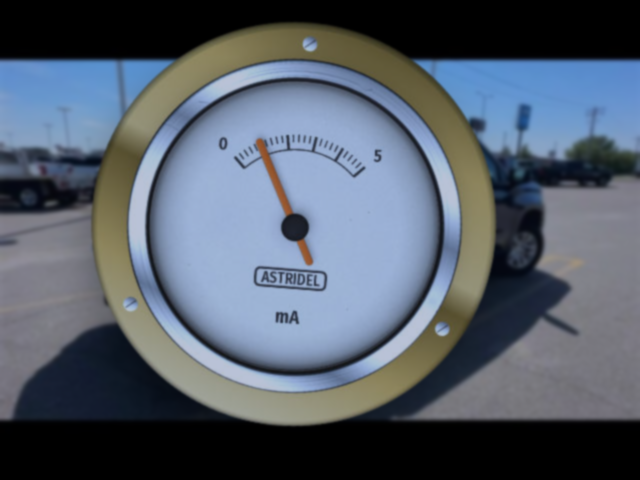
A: 1,mA
